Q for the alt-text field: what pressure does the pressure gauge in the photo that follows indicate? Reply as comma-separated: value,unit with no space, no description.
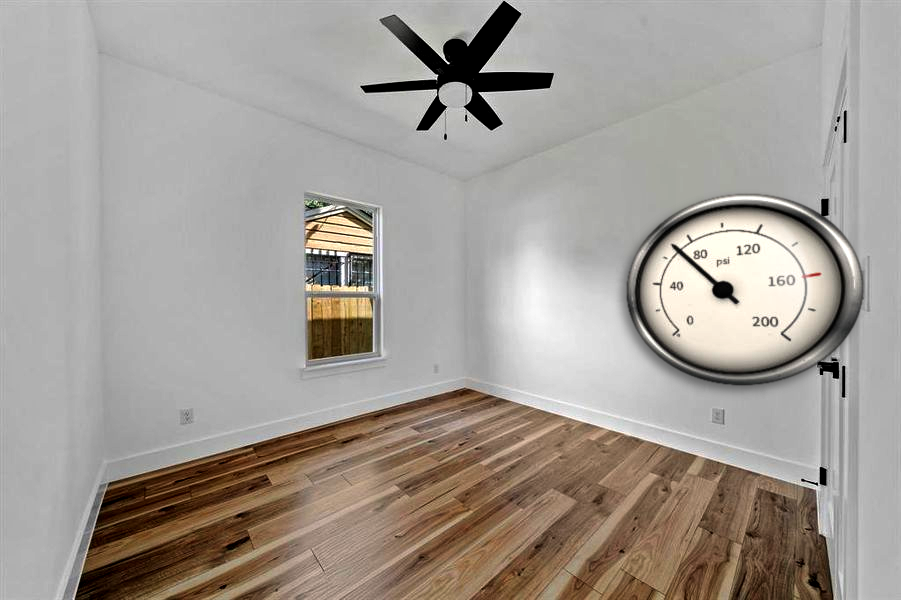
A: 70,psi
